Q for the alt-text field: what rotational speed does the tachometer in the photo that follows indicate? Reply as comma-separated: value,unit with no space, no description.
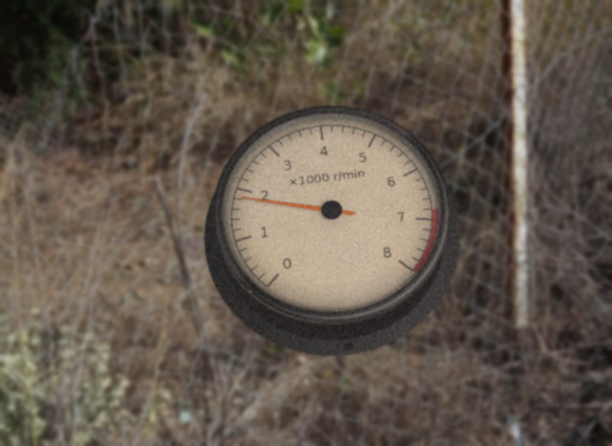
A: 1800,rpm
